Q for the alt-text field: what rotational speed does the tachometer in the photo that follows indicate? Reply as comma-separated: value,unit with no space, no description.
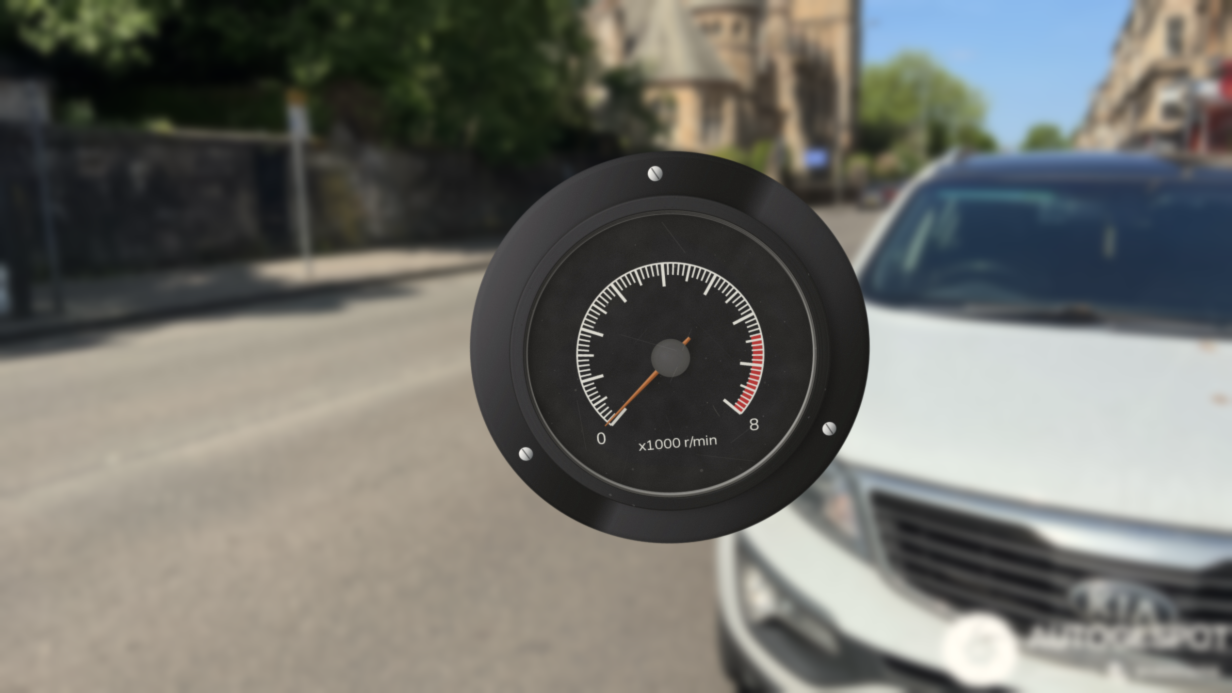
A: 100,rpm
